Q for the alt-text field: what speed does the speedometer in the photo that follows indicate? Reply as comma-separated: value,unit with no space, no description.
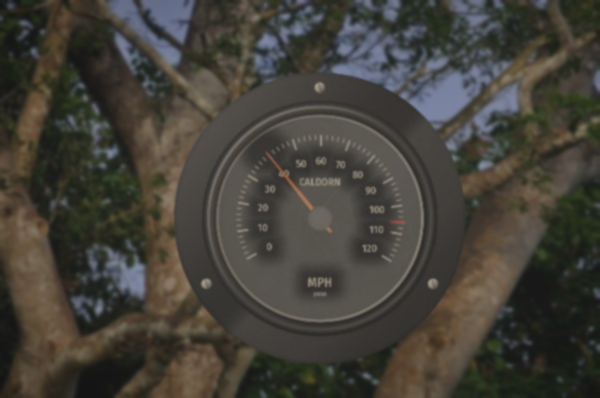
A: 40,mph
